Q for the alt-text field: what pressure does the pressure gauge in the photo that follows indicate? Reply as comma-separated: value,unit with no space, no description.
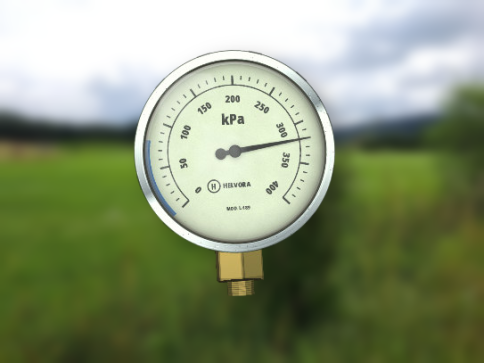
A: 320,kPa
